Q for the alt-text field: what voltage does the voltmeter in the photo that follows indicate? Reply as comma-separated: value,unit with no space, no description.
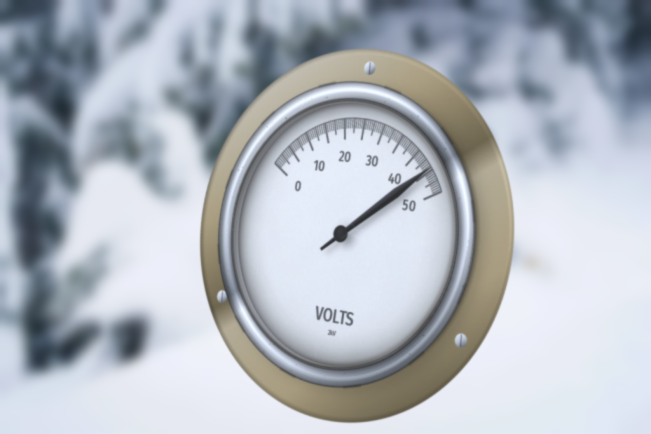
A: 45,V
